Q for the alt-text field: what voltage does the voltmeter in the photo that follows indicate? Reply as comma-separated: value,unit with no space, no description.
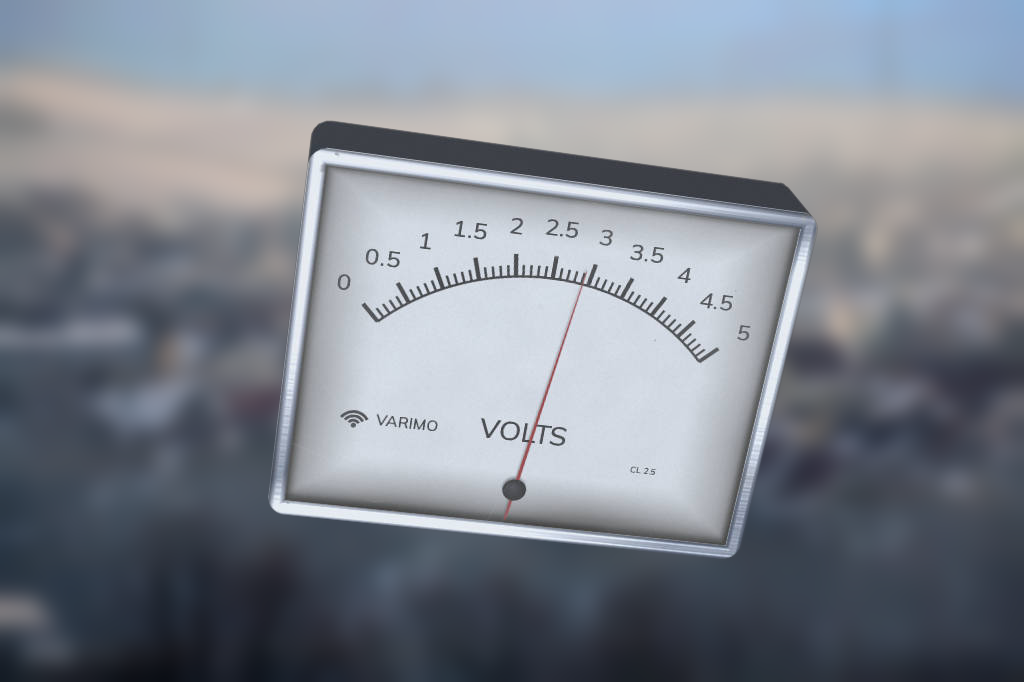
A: 2.9,V
